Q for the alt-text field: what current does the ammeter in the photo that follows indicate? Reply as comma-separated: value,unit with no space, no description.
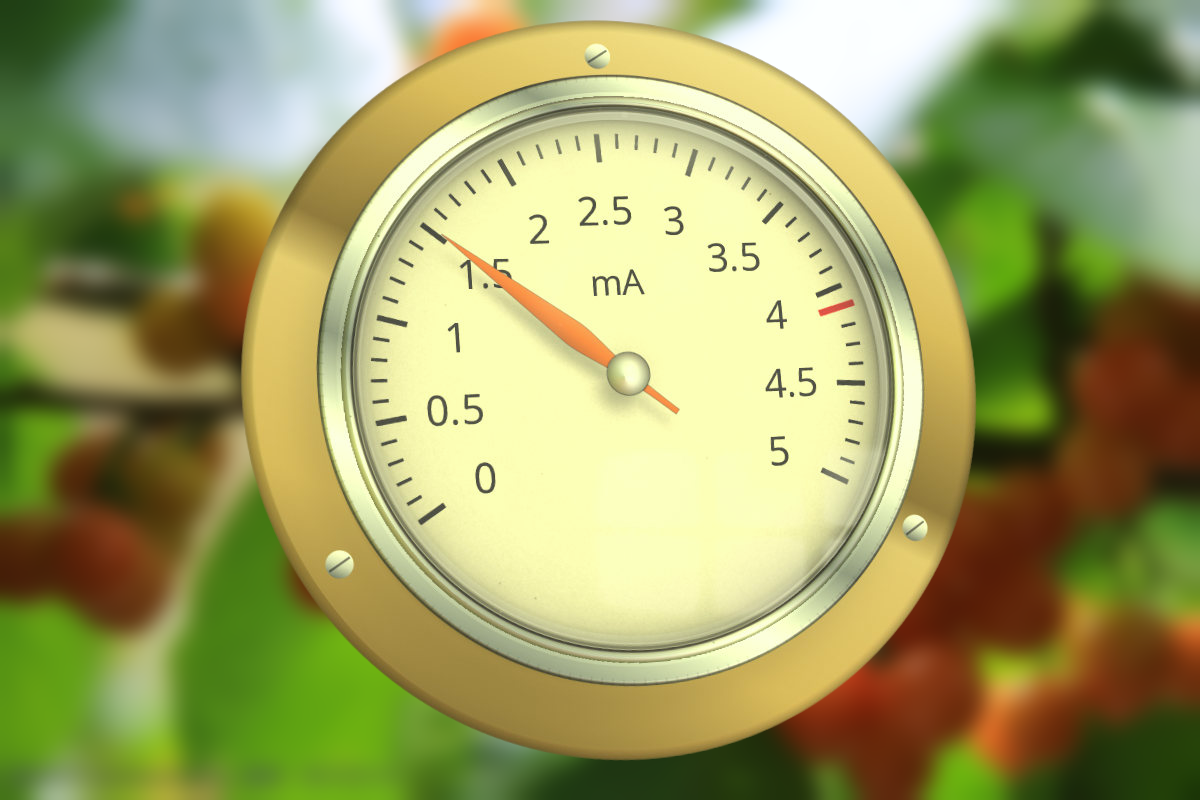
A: 1.5,mA
